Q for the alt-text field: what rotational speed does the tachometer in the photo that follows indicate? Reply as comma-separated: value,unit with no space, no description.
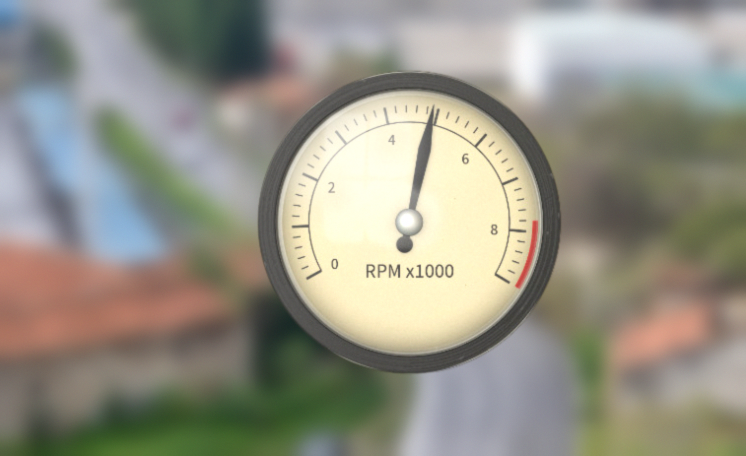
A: 4900,rpm
